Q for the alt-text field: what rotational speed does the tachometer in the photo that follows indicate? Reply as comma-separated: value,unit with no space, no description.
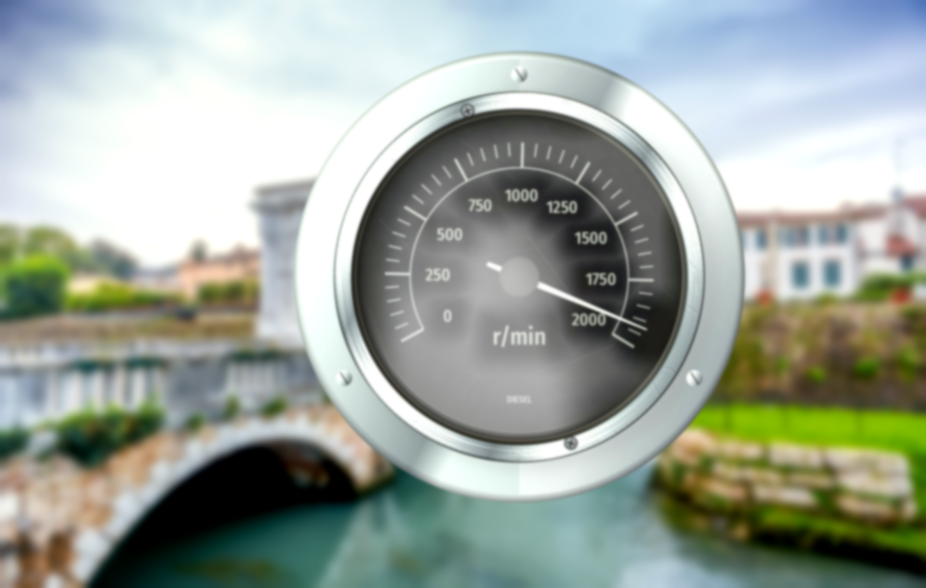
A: 1925,rpm
